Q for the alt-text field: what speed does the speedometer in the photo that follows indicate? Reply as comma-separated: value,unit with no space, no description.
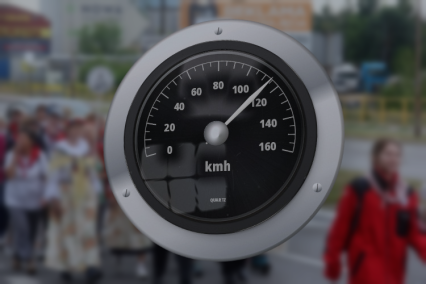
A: 115,km/h
